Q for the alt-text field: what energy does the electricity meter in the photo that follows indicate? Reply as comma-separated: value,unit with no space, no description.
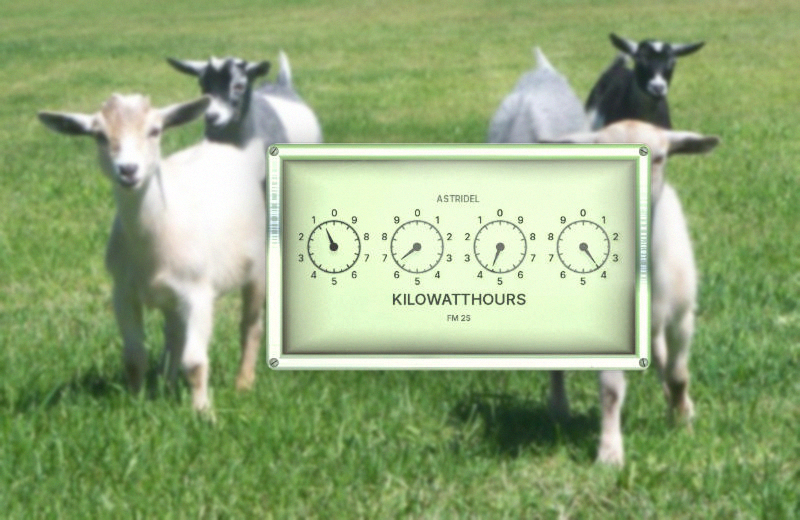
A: 644,kWh
